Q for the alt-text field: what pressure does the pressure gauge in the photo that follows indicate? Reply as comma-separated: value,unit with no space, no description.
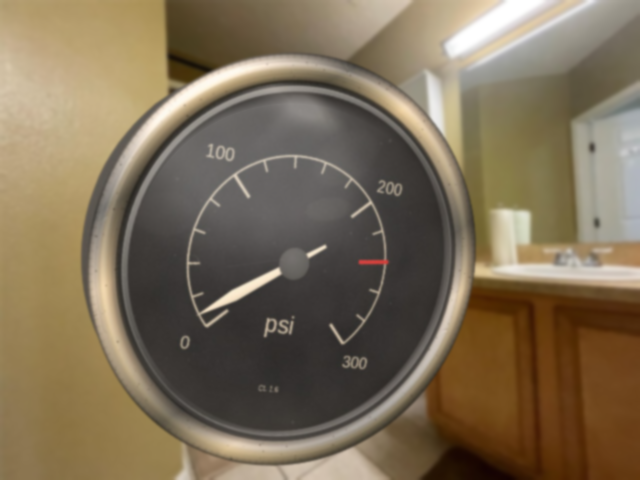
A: 10,psi
